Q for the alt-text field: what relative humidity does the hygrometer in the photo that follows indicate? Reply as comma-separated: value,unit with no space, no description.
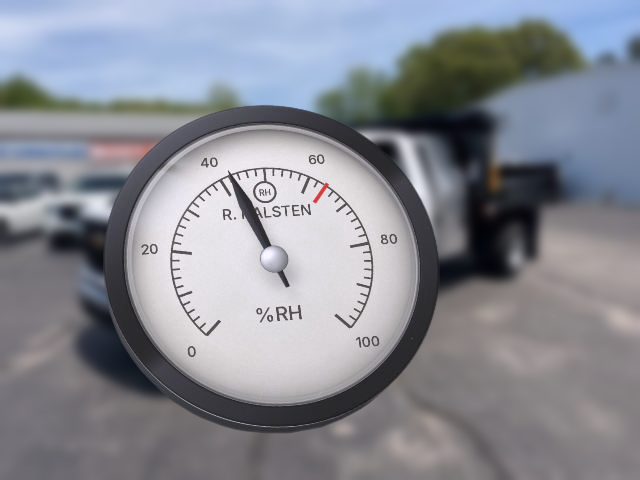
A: 42,%
